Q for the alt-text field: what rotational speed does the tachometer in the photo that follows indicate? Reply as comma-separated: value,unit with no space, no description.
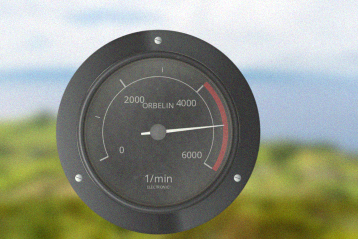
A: 5000,rpm
